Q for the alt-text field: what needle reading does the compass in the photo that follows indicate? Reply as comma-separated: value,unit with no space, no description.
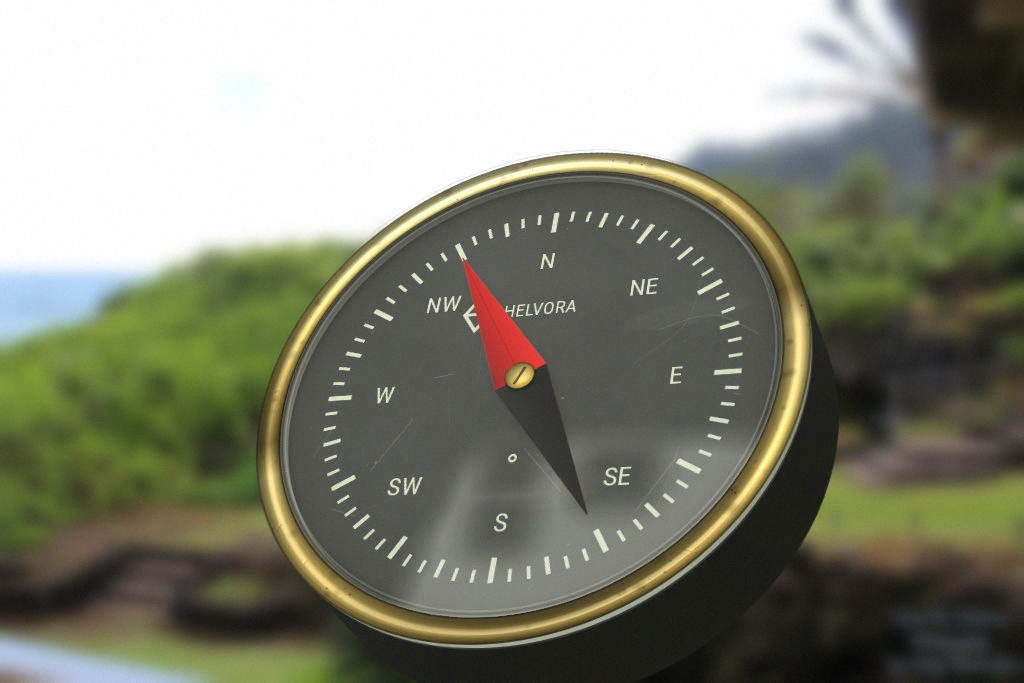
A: 330,°
